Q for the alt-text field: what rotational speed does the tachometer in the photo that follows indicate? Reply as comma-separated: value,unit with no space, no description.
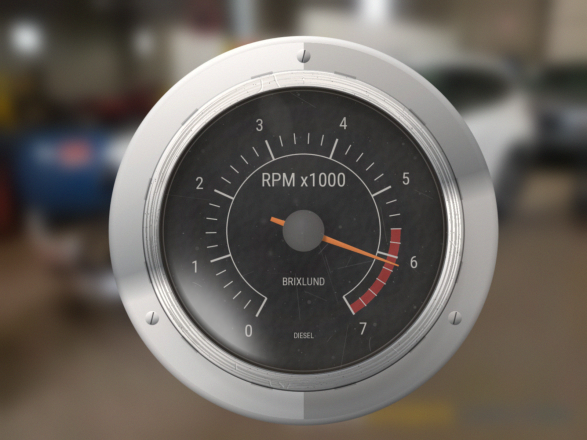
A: 6100,rpm
